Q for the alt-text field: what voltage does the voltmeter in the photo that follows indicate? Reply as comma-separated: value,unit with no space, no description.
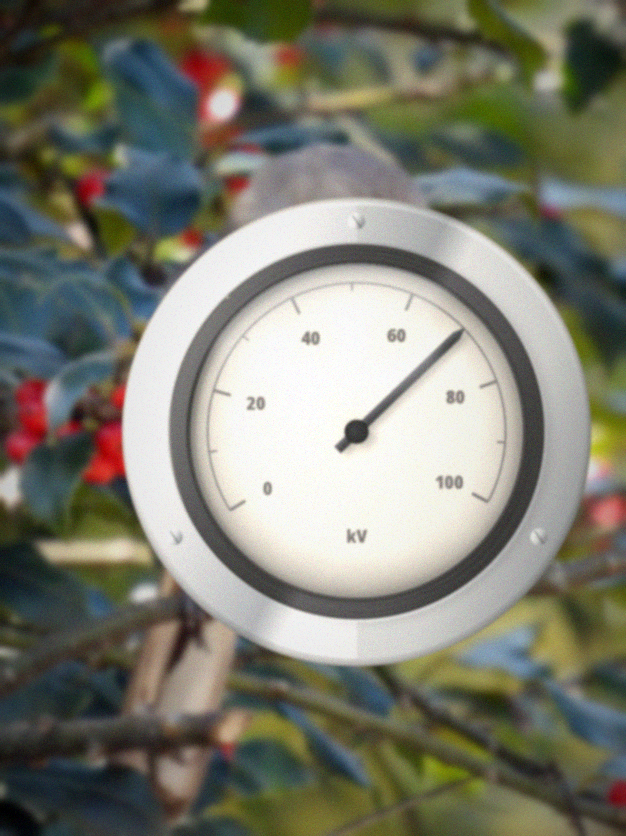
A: 70,kV
